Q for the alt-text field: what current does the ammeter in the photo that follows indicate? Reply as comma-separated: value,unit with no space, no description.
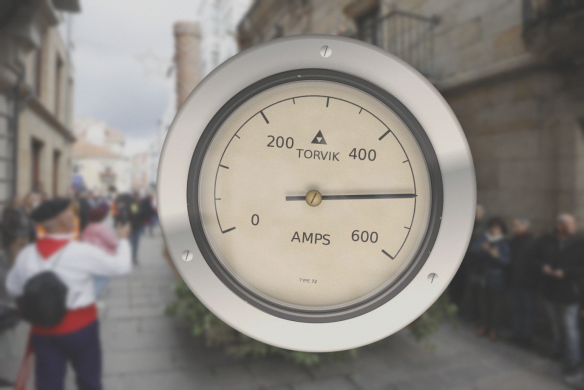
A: 500,A
